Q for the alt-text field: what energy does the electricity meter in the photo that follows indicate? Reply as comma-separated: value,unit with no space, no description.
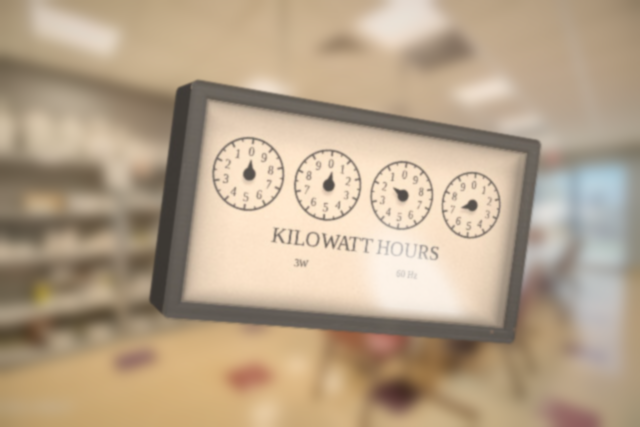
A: 17,kWh
